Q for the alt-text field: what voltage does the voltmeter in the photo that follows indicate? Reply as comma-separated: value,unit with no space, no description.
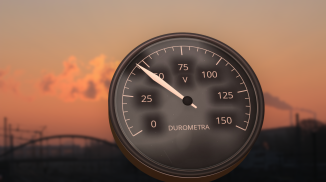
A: 45,V
